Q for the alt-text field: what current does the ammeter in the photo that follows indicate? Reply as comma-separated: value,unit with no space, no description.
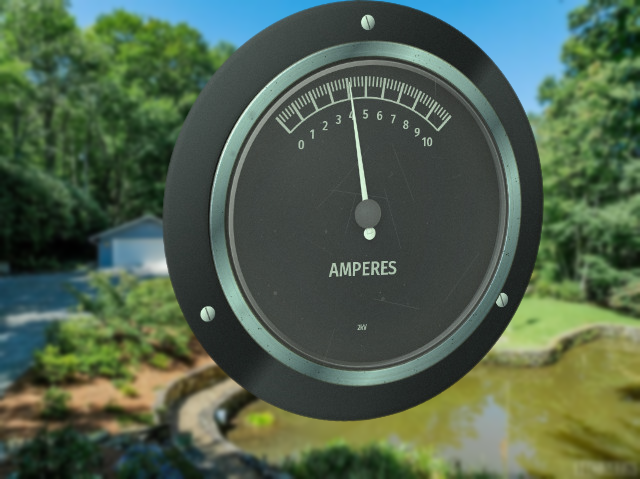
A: 4,A
